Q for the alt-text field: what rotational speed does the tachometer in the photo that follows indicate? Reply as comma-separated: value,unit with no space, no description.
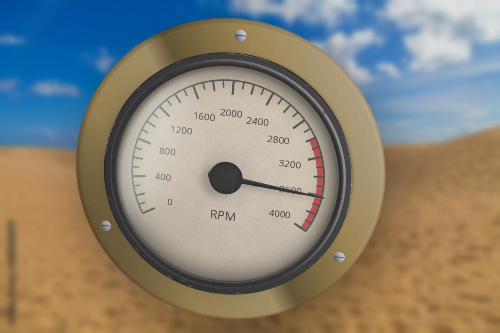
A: 3600,rpm
